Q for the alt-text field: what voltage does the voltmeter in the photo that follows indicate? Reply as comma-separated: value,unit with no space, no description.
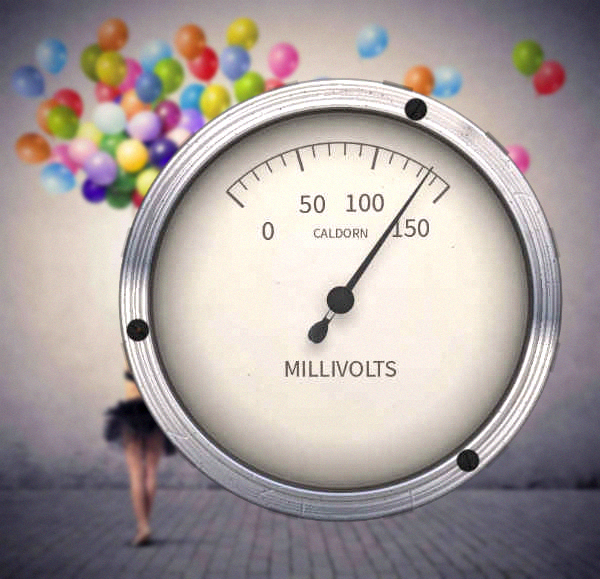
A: 135,mV
